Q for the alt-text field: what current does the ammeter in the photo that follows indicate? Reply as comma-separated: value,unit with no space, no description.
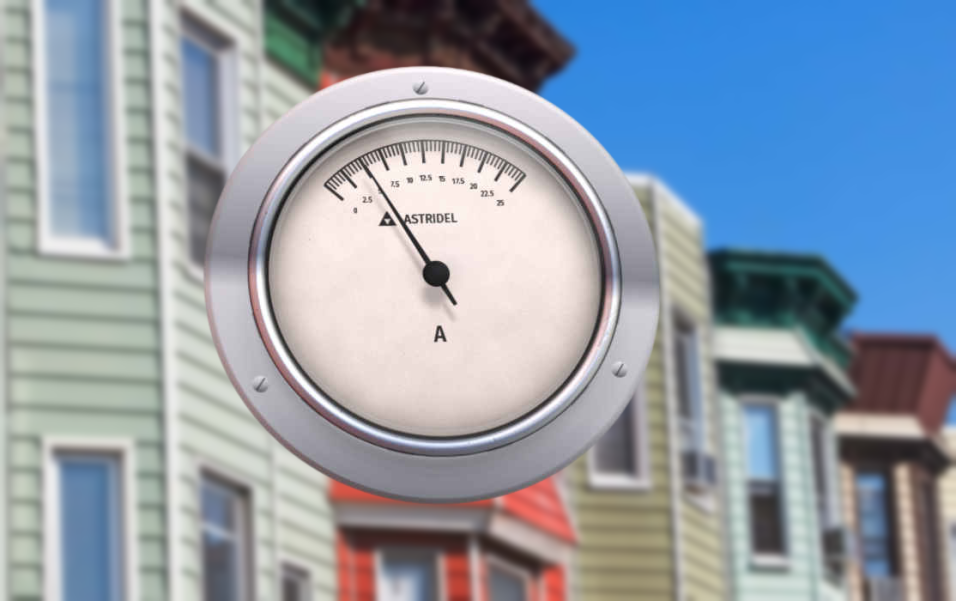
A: 5,A
